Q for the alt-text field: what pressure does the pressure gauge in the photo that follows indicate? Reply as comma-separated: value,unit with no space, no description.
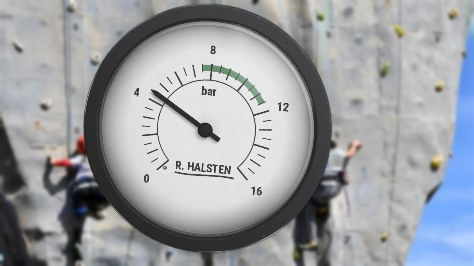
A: 4.5,bar
